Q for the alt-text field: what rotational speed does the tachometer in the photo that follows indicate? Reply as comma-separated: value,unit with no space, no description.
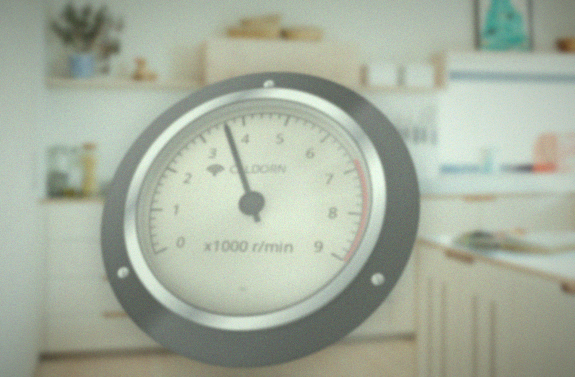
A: 3600,rpm
